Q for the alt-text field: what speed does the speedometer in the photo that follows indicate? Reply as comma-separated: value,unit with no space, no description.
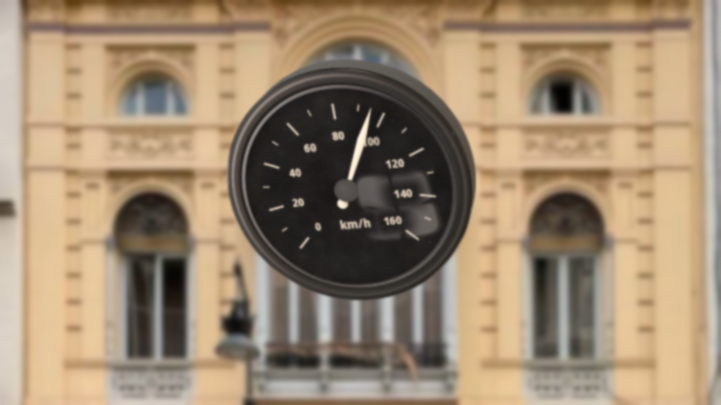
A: 95,km/h
